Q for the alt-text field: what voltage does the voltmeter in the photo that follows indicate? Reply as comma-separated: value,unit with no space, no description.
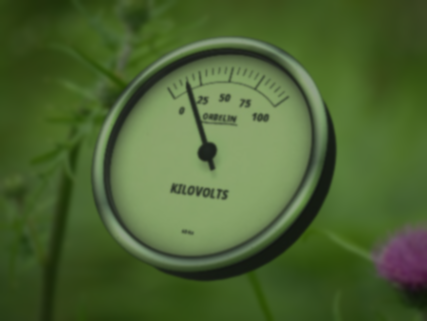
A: 15,kV
